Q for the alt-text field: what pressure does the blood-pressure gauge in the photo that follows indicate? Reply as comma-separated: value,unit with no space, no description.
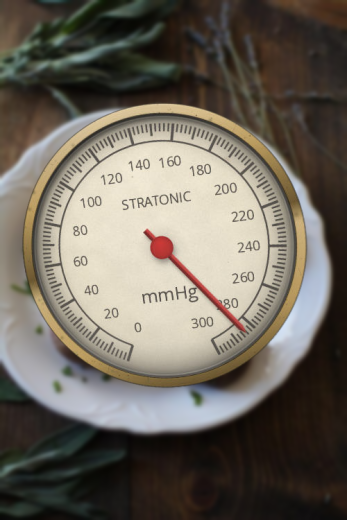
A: 284,mmHg
